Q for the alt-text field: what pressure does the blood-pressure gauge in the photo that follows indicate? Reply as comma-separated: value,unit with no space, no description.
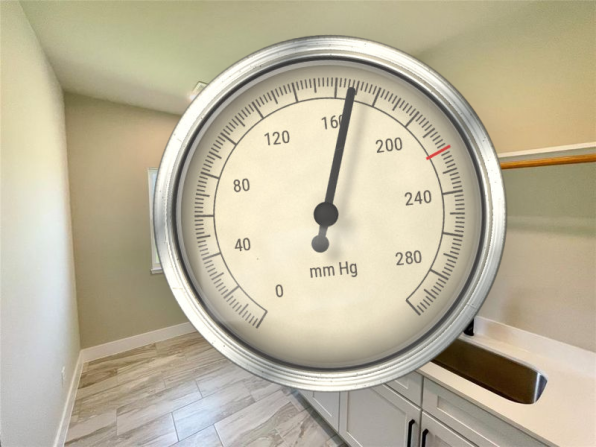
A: 168,mmHg
